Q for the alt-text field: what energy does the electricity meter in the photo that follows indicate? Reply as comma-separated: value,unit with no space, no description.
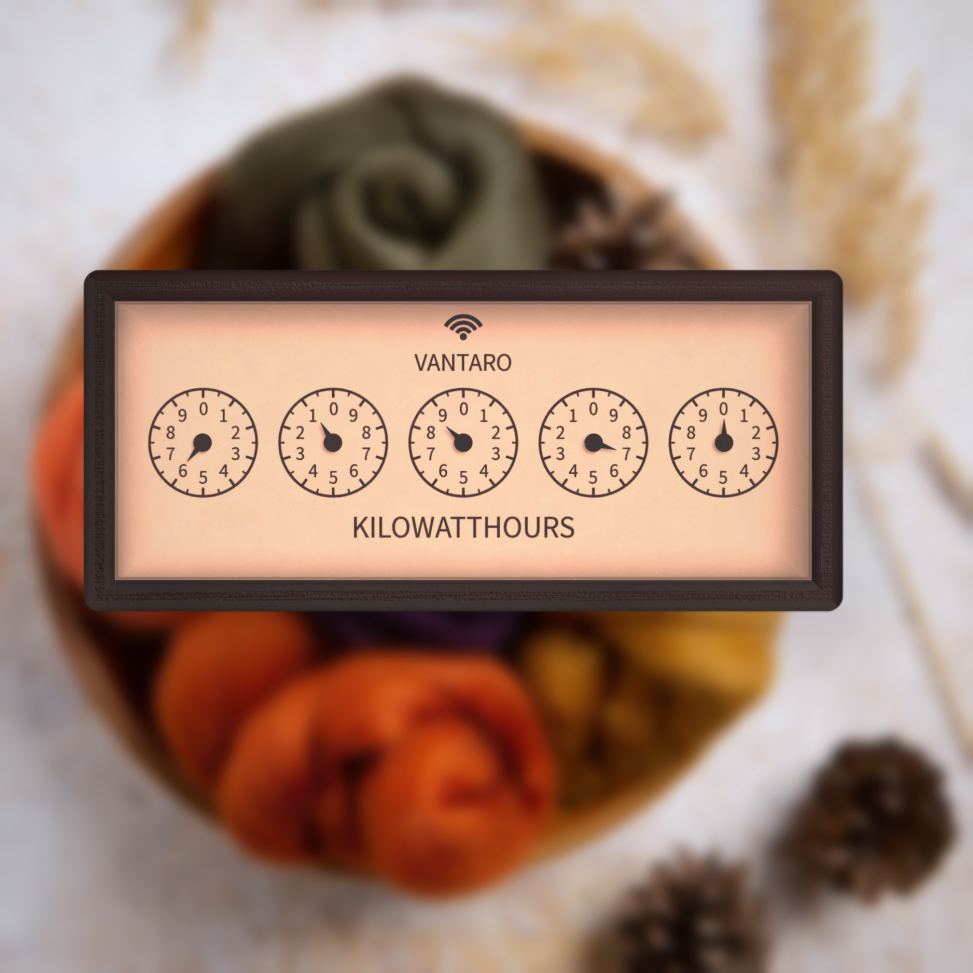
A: 60870,kWh
